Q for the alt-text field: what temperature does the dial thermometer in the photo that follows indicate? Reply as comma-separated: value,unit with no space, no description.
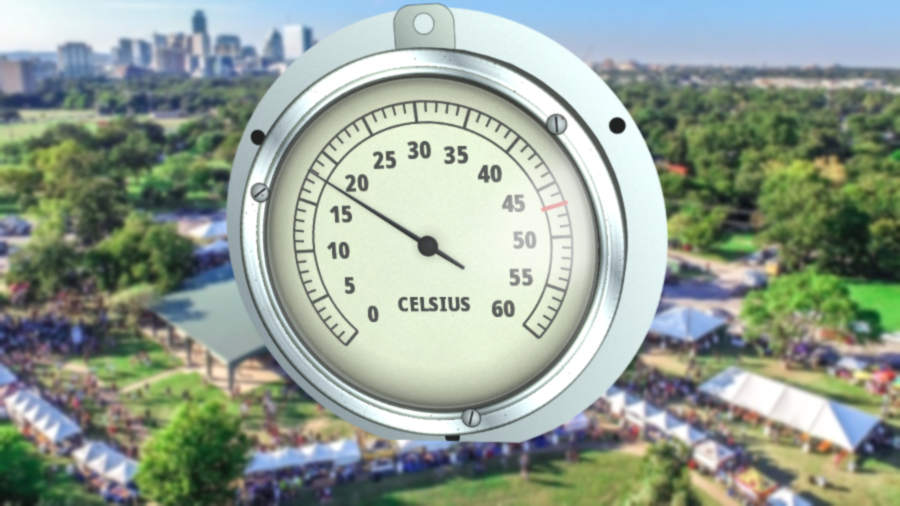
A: 18,°C
